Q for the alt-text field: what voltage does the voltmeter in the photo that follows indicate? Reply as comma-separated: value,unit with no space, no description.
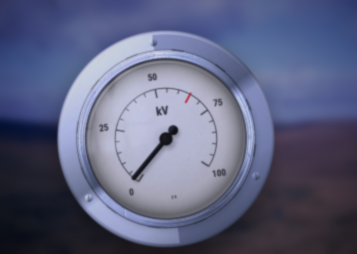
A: 2.5,kV
